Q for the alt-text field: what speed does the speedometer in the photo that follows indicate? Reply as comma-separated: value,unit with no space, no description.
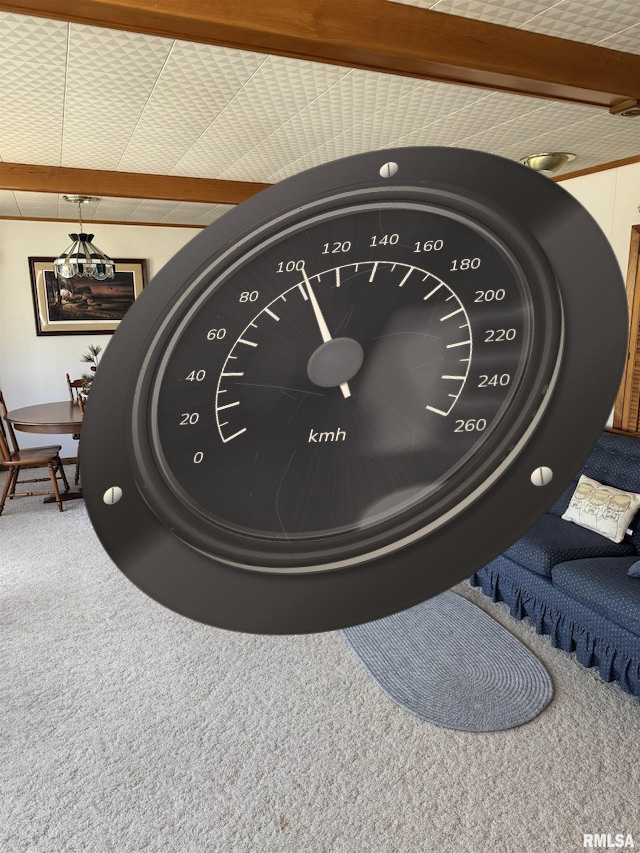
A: 105,km/h
